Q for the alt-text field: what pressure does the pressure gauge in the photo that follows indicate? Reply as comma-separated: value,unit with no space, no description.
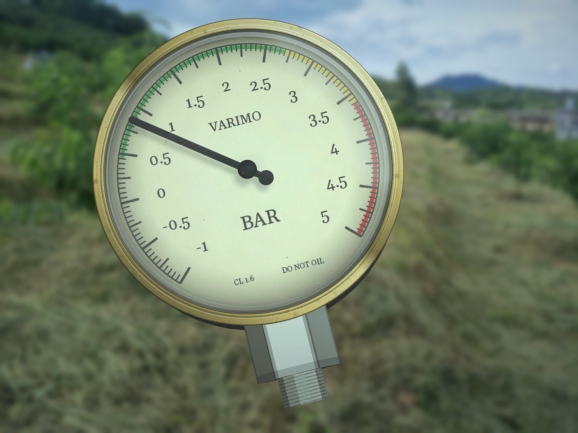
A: 0.85,bar
